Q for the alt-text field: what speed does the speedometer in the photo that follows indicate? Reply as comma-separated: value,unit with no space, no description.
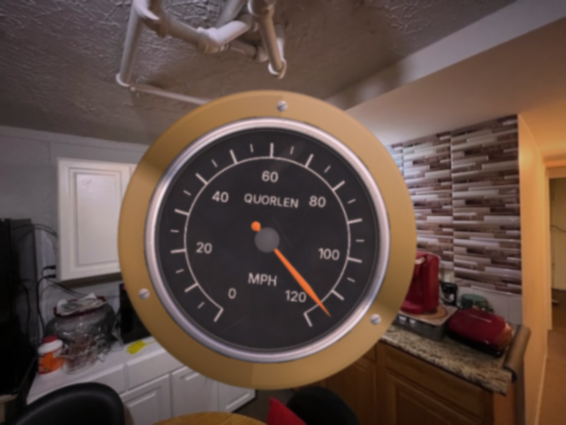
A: 115,mph
